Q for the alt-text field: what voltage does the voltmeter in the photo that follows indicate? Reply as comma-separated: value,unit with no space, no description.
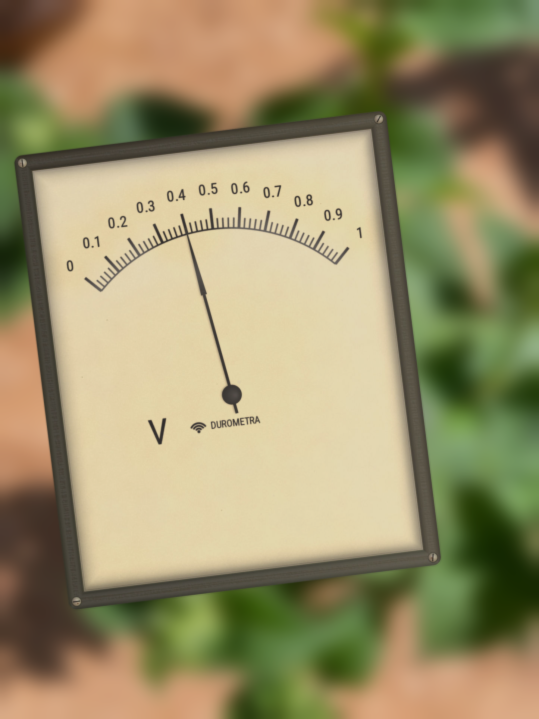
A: 0.4,V
